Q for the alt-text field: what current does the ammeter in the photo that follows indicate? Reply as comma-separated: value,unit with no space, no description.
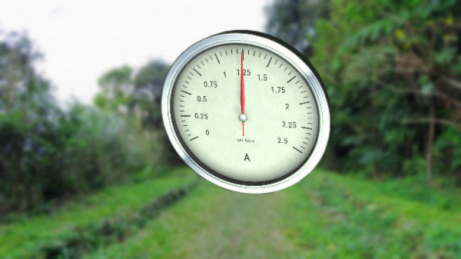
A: 1.25,A
